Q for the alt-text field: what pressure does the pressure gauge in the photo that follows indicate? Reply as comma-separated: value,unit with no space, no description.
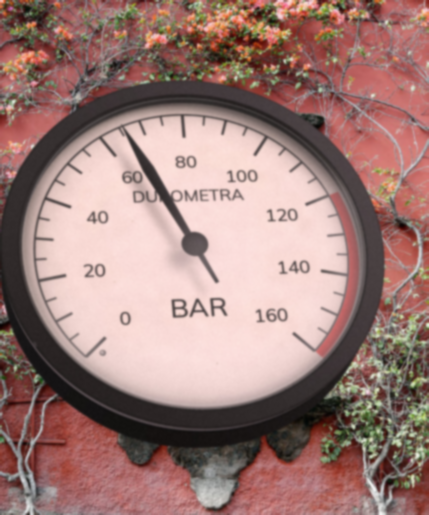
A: 65,bar
